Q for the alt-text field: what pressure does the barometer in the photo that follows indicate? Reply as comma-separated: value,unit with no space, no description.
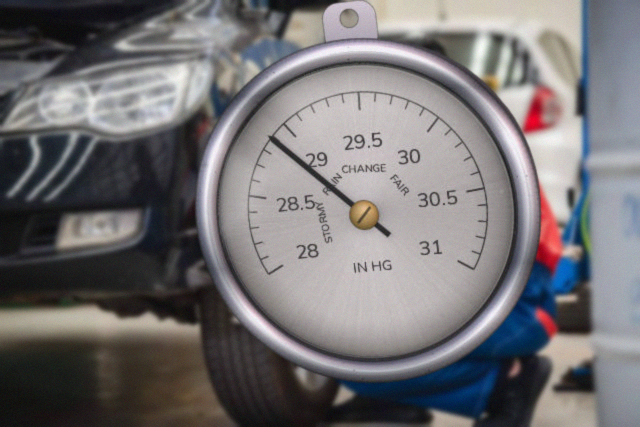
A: 28.9,inHg
